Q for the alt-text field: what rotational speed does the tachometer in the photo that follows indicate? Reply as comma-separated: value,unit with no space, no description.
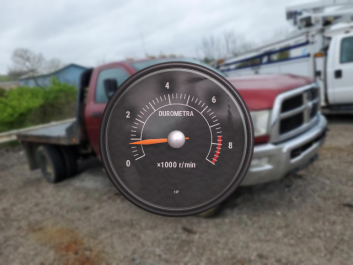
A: 800,rpm
